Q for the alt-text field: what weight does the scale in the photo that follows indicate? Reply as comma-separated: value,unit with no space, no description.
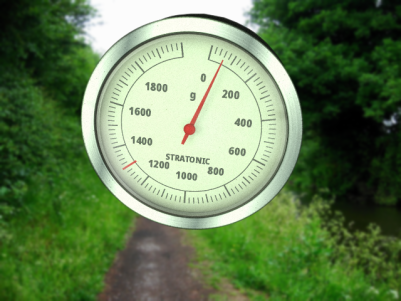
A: 60,g
